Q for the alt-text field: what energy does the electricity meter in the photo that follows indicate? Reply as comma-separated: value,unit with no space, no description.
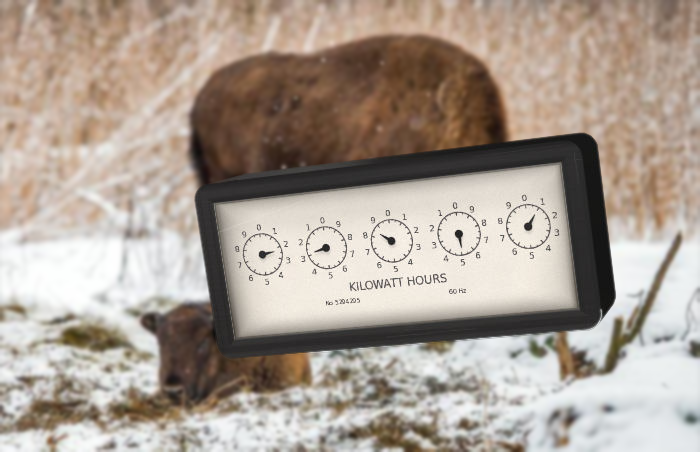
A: 22851,kWh
